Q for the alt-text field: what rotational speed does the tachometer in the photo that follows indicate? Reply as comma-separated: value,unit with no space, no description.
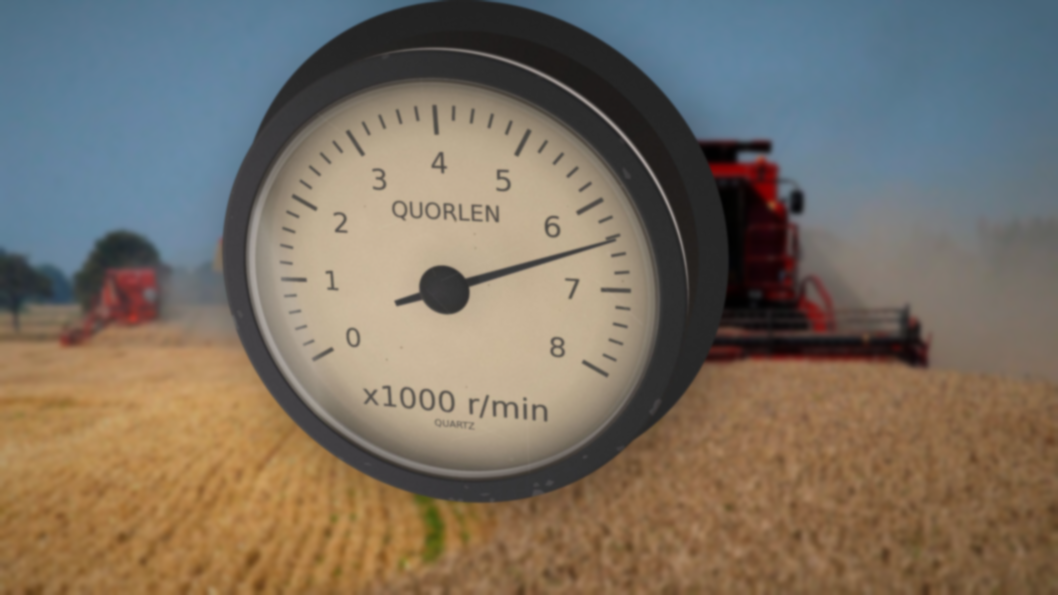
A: 6400,rpm
